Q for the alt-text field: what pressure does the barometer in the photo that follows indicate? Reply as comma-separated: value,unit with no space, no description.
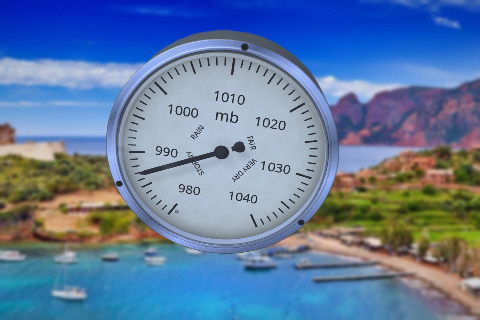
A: 987,mbar
